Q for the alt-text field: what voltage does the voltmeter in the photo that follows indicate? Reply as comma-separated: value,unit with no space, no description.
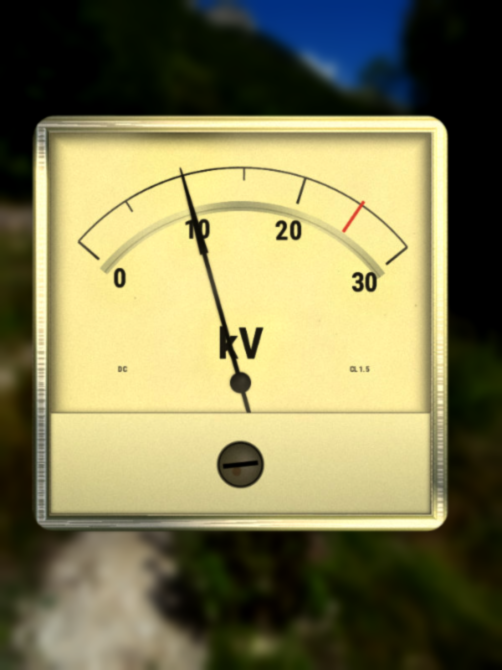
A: 10,kV
